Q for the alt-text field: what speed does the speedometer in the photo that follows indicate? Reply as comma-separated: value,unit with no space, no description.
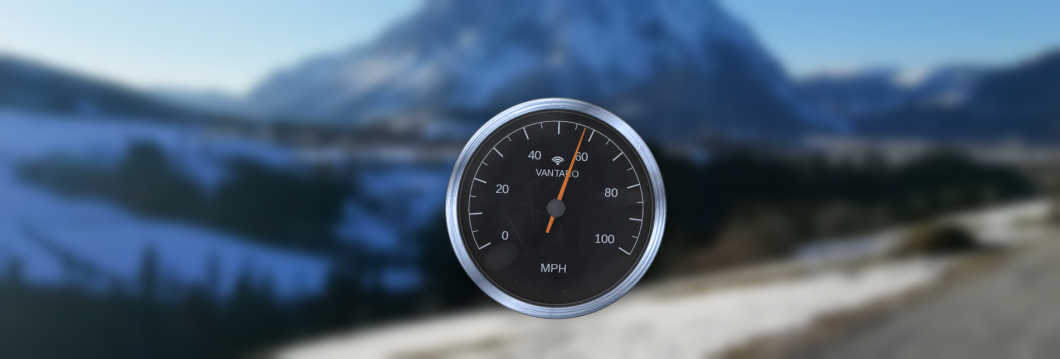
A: 57.5,mph
